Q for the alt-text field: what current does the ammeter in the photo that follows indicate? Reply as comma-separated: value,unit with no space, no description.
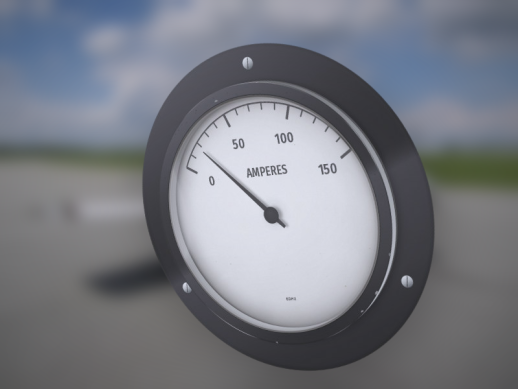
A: 20,A
